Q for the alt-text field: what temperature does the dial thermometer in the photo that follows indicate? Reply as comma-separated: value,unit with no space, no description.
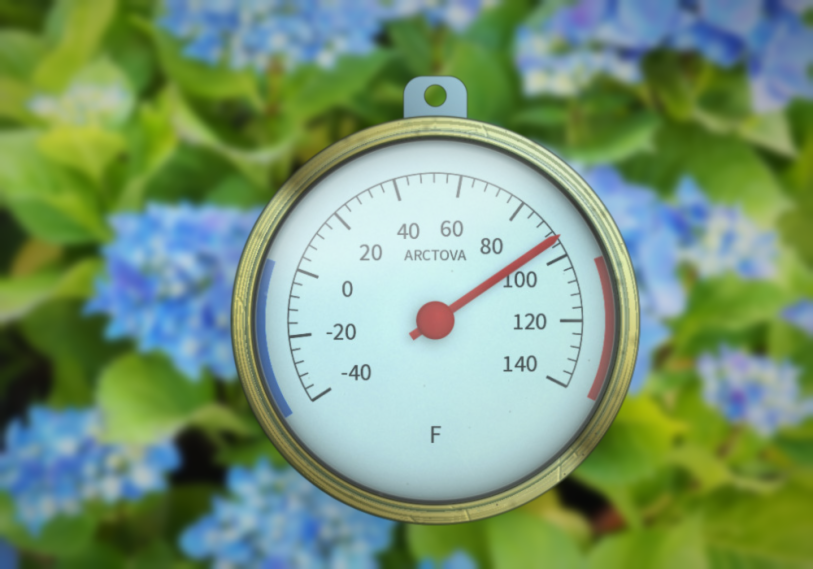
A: 94,°F
